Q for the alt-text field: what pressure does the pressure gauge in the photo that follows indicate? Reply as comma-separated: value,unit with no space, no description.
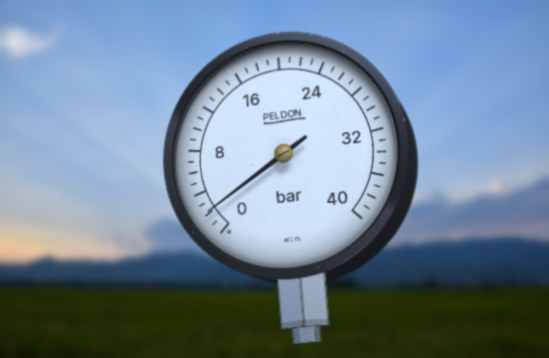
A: 2,bar
